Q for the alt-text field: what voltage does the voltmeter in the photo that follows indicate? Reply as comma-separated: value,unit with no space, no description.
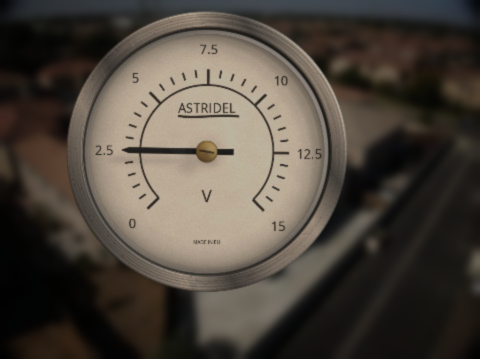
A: 2.5,V
